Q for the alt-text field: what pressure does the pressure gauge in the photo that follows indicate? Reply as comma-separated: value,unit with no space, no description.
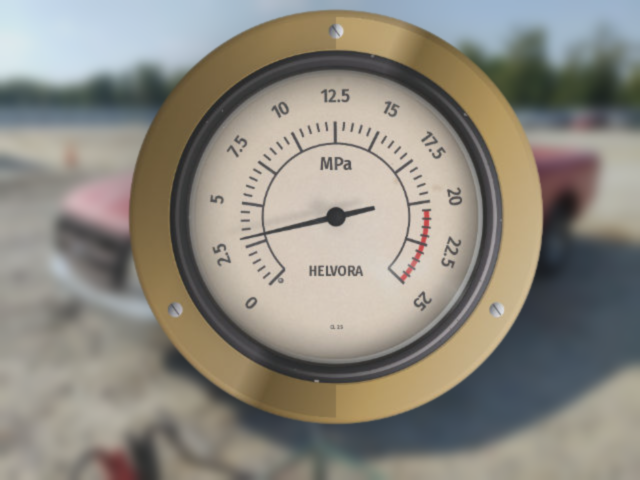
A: 3,MPa
